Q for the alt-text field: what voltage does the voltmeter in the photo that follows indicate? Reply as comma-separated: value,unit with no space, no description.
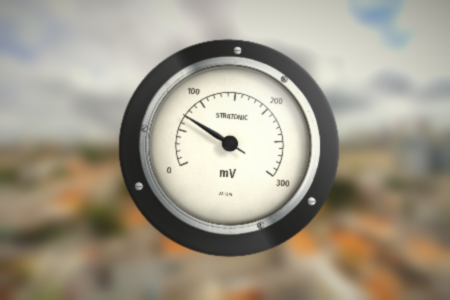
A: 70,mV
